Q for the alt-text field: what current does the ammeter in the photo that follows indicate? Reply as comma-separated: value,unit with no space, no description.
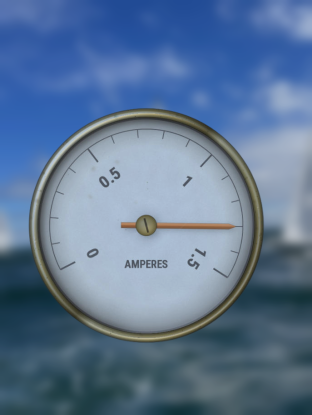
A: 1.3,A
